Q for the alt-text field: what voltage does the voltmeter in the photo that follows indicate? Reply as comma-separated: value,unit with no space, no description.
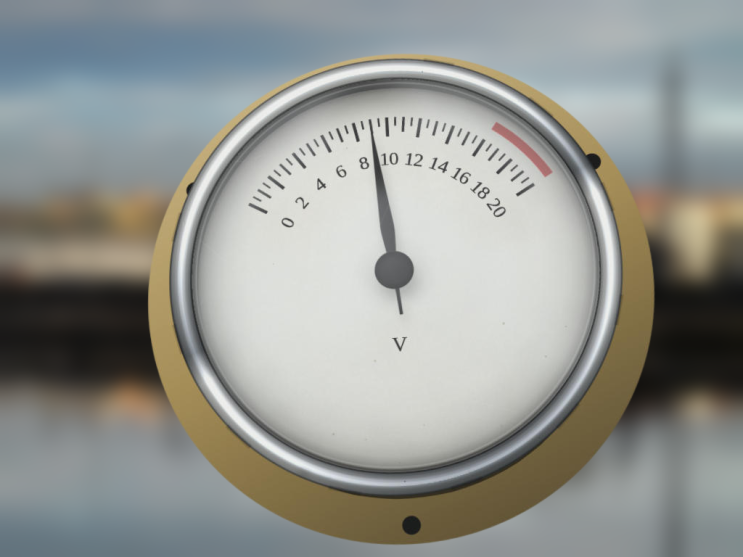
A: 9,V
